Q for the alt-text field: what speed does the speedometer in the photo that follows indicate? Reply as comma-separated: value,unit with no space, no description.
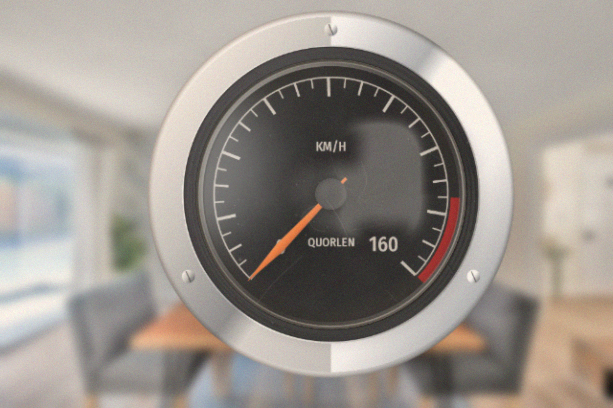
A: 0,km/h
